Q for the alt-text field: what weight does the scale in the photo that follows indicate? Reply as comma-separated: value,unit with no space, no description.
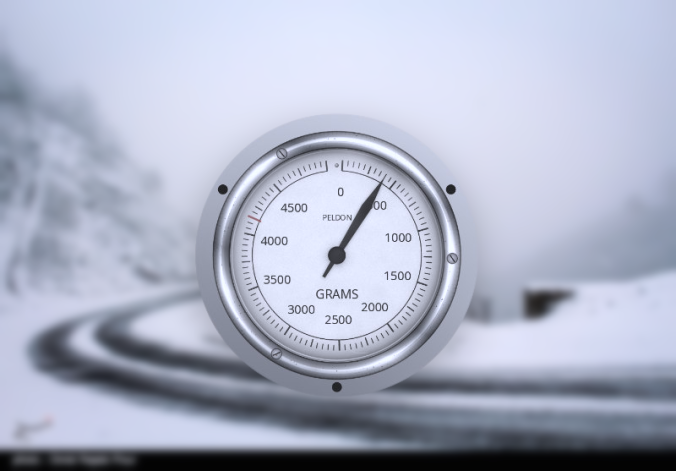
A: 400,g
